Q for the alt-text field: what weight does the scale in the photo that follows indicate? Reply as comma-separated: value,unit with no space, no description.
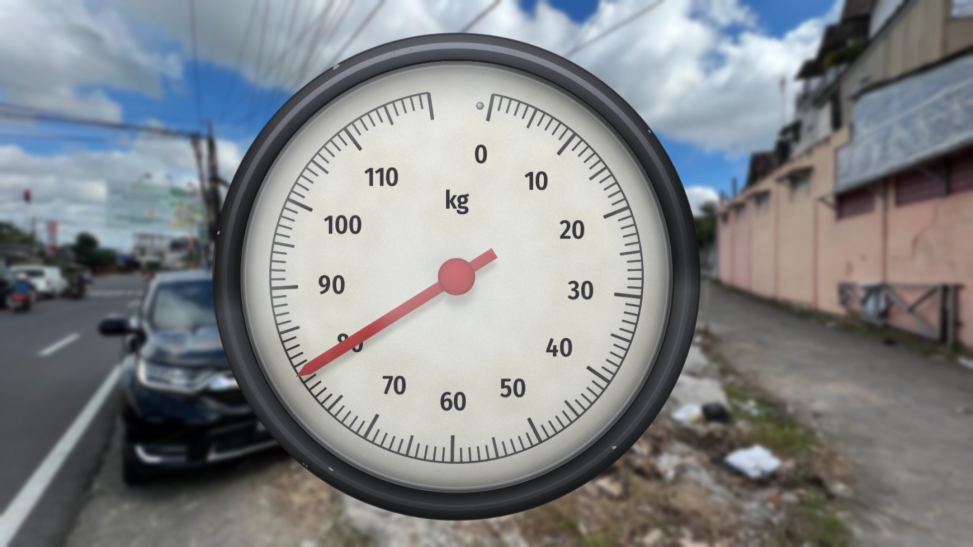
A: 80,kg
